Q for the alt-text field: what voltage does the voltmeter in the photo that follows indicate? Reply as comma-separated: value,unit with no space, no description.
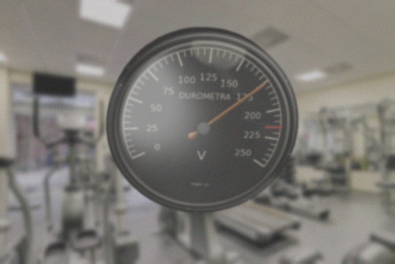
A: 175,V
